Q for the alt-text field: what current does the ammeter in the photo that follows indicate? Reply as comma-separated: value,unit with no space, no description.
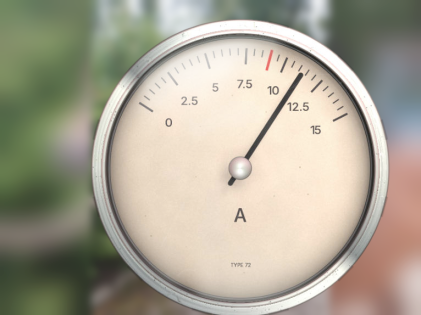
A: 11.25,A
